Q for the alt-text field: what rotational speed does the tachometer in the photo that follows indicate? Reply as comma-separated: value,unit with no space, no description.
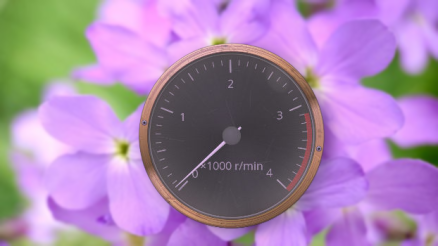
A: 50,rpm
